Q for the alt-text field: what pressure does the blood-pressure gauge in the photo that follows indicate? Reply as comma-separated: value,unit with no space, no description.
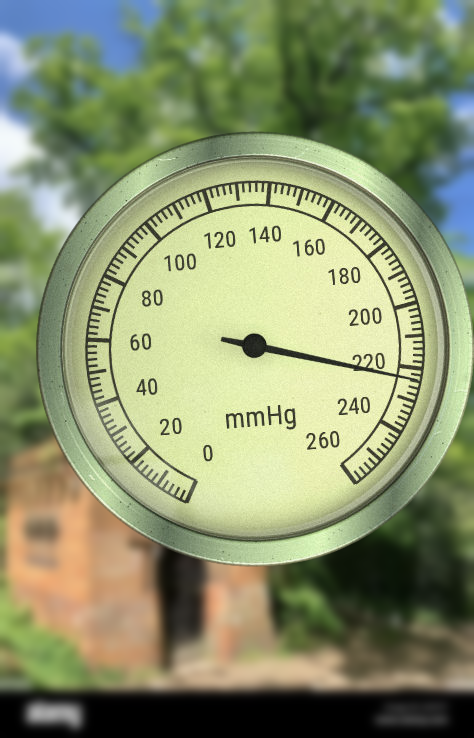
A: 224,mmHg
